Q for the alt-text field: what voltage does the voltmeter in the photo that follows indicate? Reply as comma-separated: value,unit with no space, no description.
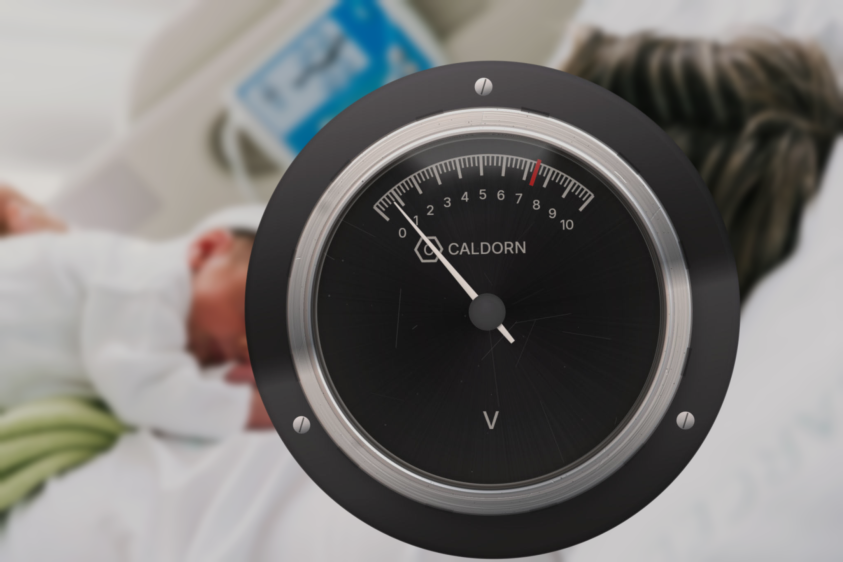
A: 0.8,V
